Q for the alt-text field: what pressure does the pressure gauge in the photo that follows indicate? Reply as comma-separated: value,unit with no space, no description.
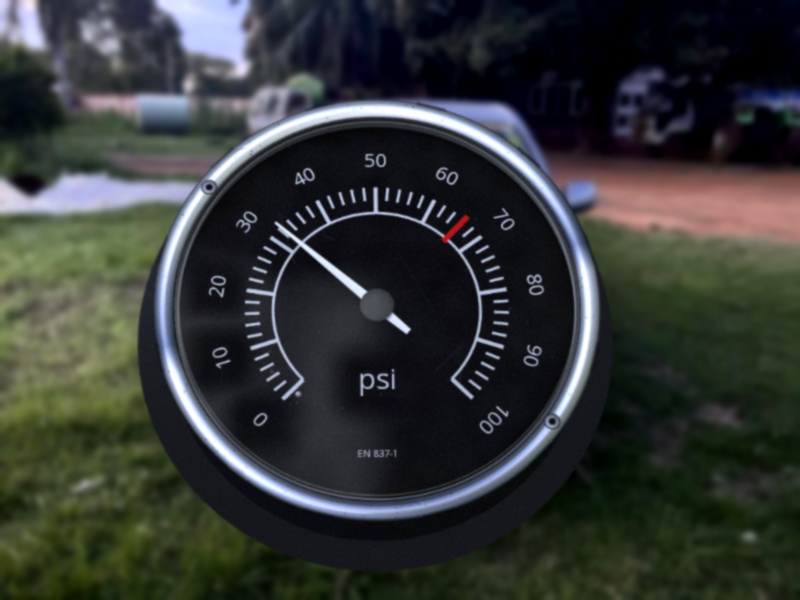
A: 32,psi
